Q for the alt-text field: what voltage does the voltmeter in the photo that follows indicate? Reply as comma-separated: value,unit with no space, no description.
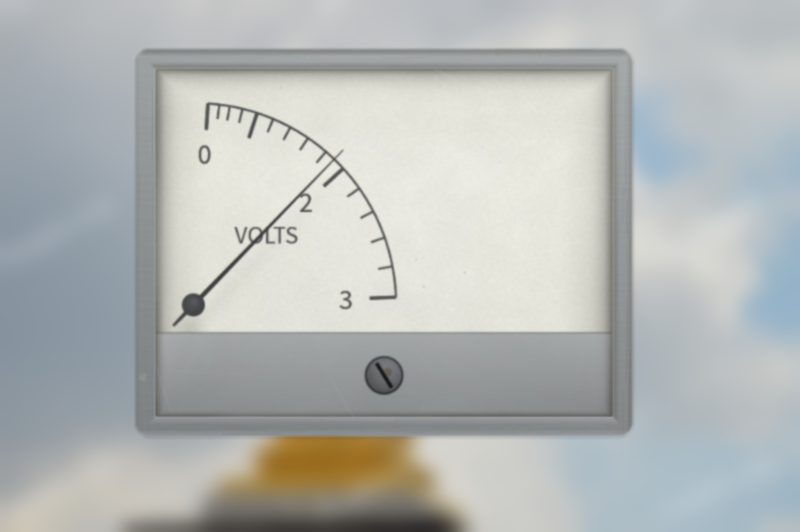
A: 1.9,V
